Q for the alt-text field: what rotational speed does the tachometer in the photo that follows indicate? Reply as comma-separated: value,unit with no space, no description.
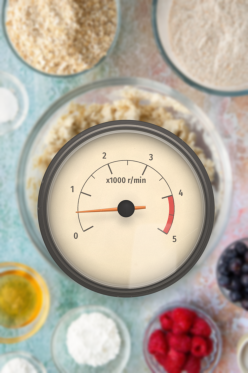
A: 500,rpm
